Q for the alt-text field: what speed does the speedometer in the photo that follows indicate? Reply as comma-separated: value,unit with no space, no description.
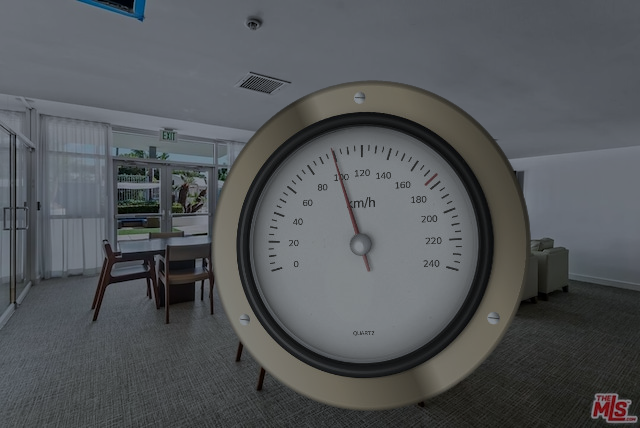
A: 100,km/h
